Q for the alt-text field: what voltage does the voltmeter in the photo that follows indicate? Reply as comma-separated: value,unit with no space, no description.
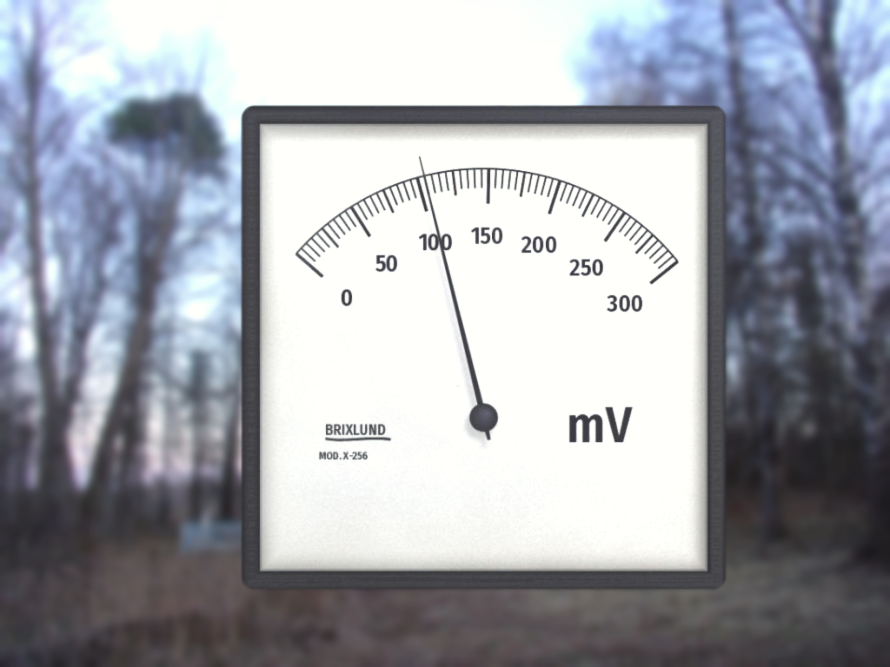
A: 105,mV
